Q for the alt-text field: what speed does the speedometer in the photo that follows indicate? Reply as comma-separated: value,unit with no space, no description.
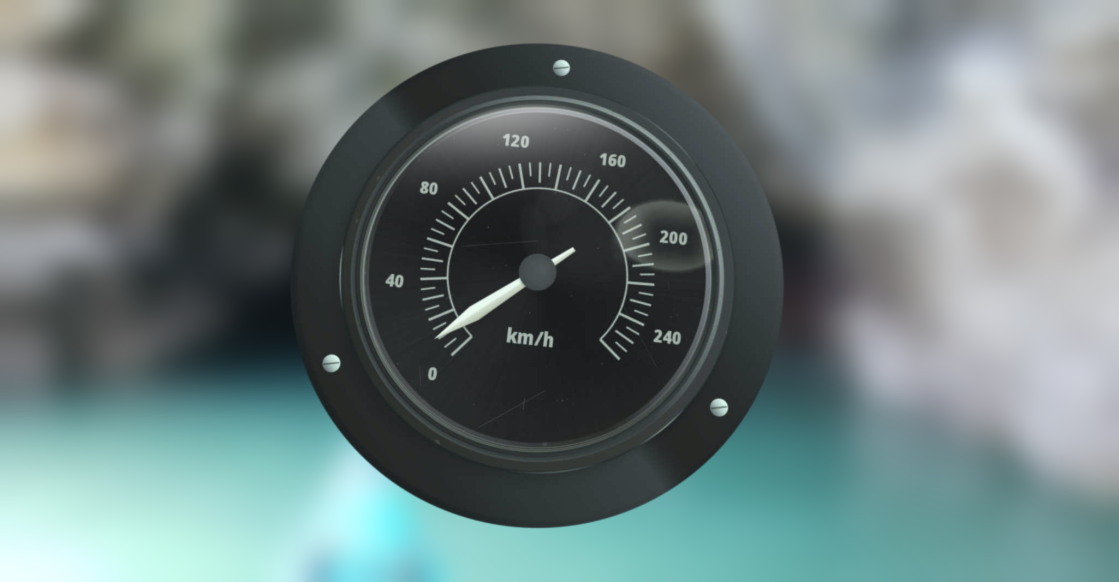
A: 10,km/h
